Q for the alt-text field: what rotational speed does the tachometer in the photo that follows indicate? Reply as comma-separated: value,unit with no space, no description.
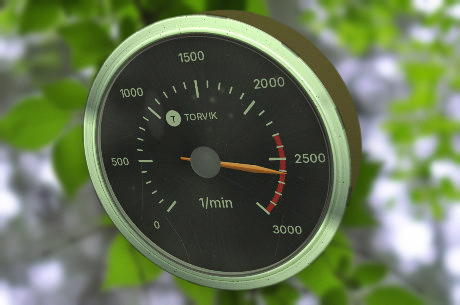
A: 2600,rpm
